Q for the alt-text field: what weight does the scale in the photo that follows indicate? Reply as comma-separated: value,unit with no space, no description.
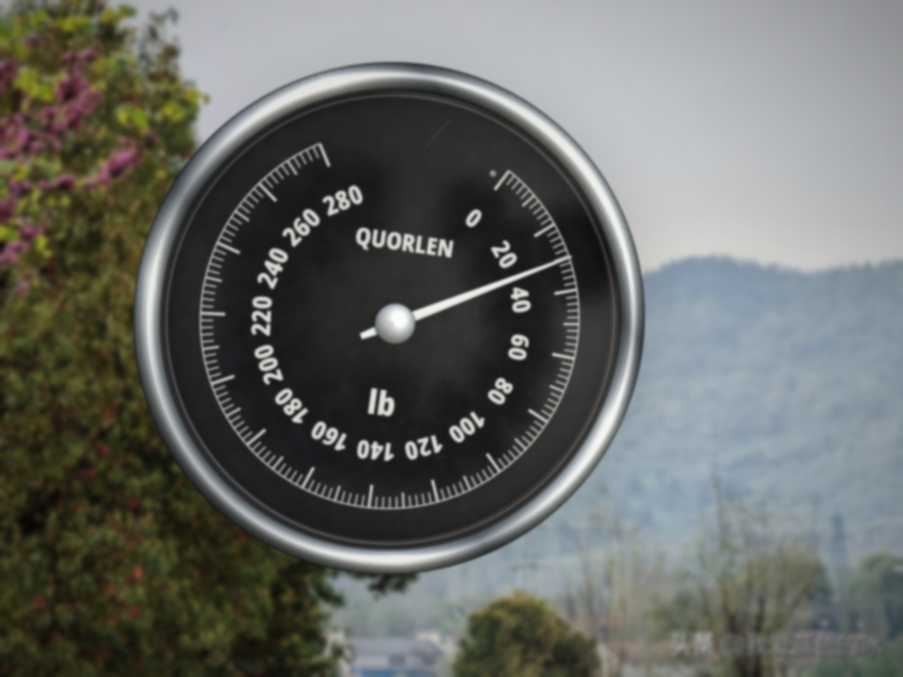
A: 30,lb
